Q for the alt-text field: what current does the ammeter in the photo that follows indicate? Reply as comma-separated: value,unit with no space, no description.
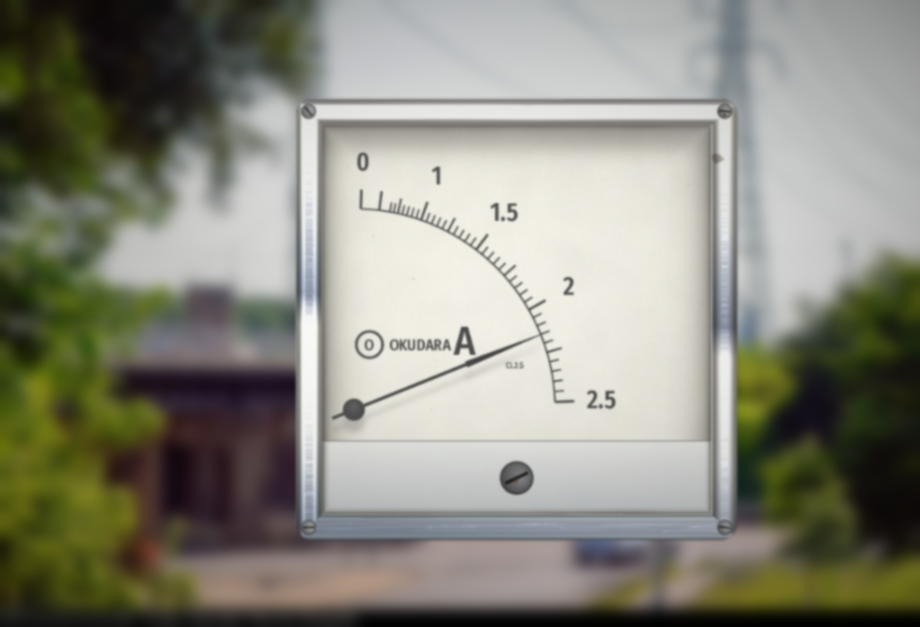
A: 2.15,A
